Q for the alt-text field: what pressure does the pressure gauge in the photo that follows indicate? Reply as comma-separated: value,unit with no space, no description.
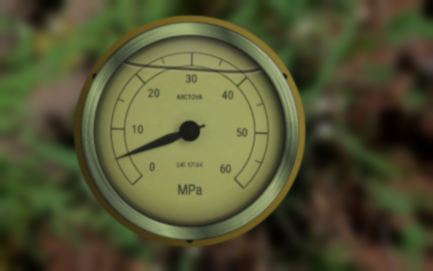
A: 5,MPa
